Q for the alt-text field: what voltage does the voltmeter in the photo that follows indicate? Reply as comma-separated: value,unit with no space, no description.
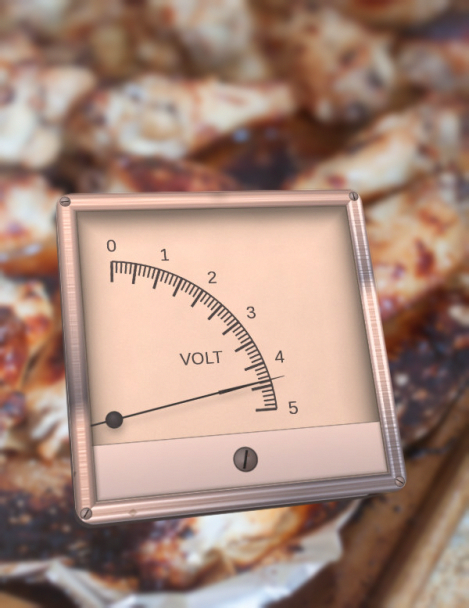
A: 4.4,V
